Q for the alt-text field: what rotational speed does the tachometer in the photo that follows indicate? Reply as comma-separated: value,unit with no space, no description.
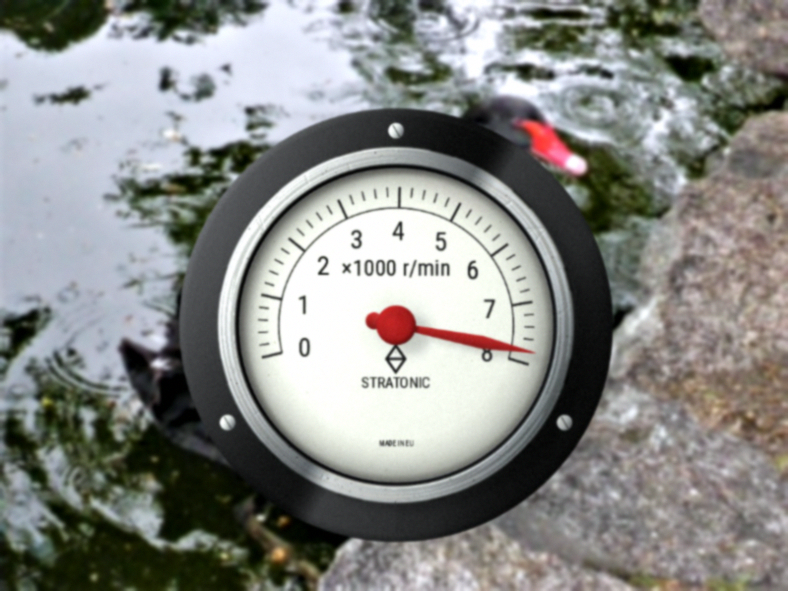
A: 7800,rpm
